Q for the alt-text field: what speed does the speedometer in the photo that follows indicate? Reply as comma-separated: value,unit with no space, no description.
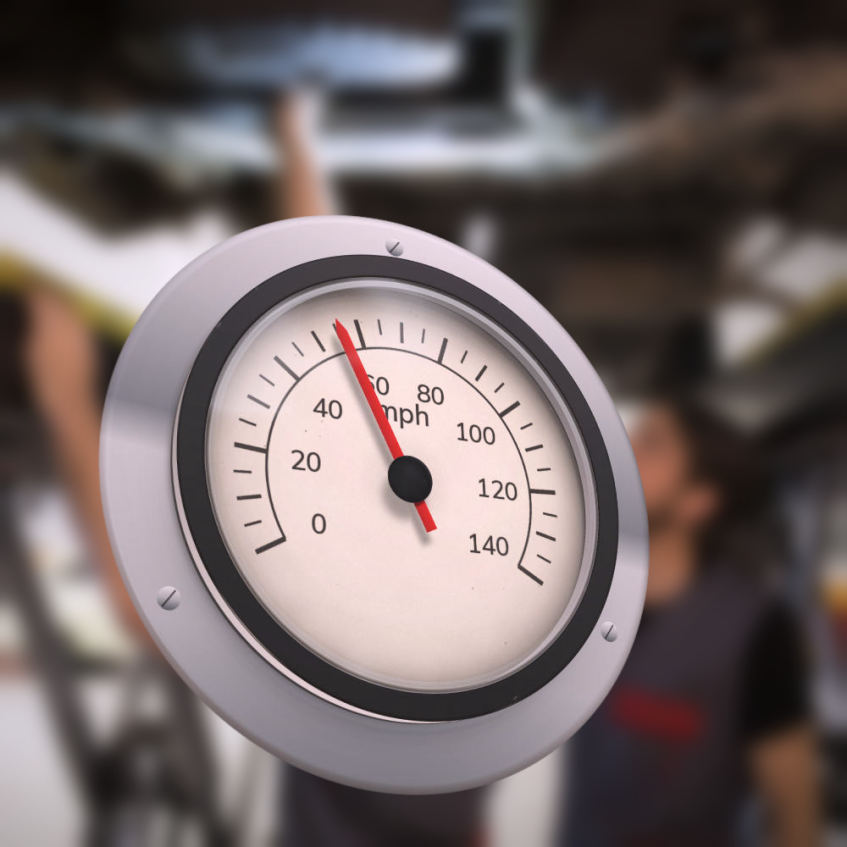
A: 55,mph
